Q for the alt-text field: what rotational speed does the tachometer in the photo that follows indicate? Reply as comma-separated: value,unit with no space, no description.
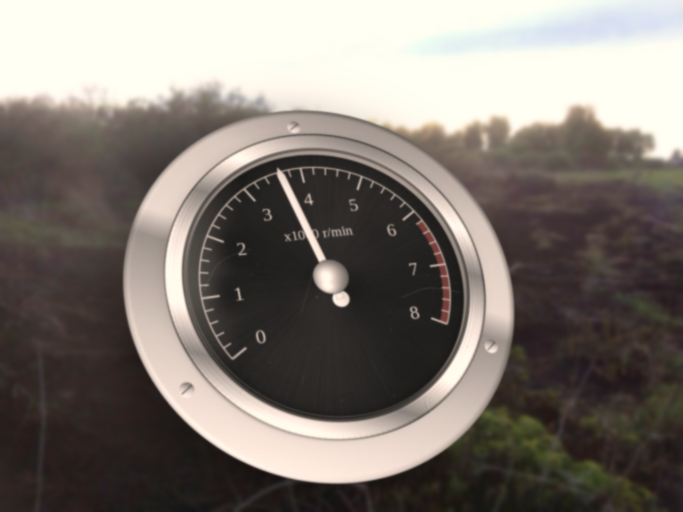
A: 3600,rpm
